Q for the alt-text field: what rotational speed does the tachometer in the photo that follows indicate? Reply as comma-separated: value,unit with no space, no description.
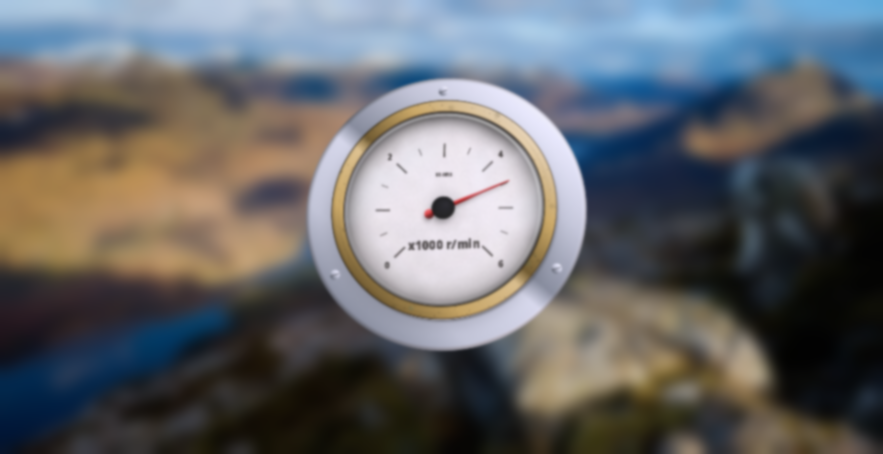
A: 4500,rpm
